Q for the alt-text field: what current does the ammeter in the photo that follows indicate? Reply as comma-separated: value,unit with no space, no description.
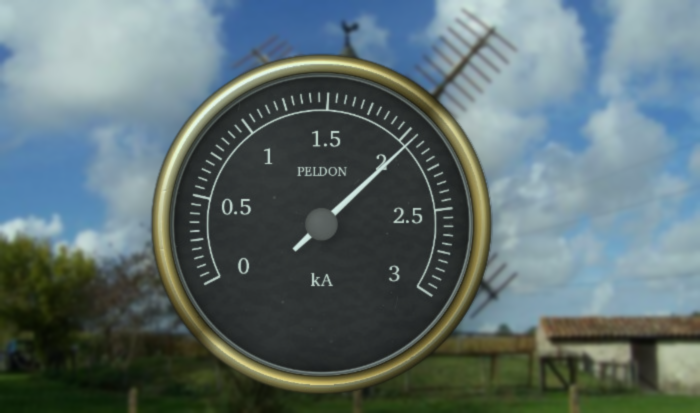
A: 2.05,kA
